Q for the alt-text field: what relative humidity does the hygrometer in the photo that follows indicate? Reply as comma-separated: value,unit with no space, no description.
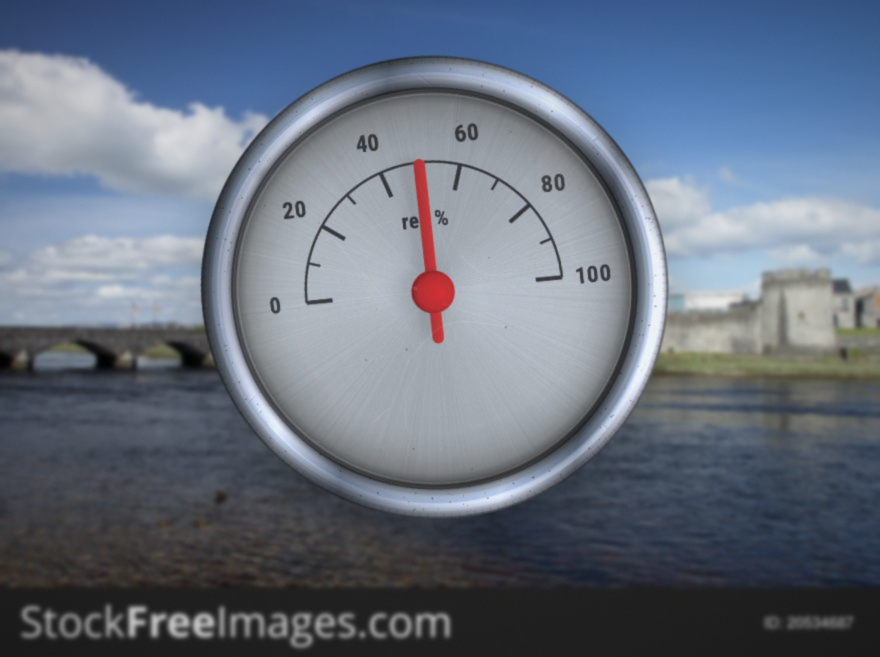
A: 50,%
